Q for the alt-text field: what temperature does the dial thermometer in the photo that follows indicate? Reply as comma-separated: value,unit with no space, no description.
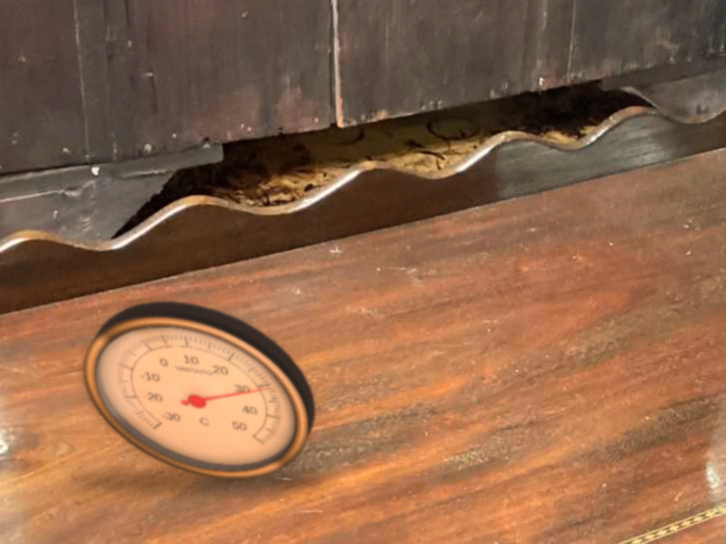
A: 30,°C
